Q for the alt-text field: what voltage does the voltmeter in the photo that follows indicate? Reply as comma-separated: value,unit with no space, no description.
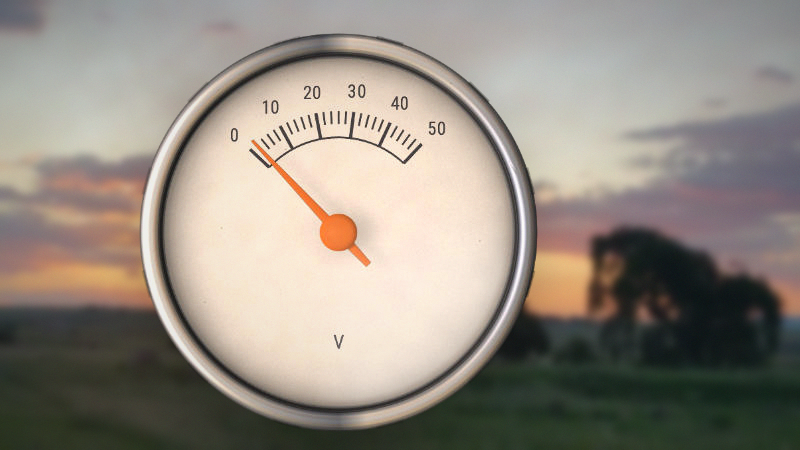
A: 2,V
